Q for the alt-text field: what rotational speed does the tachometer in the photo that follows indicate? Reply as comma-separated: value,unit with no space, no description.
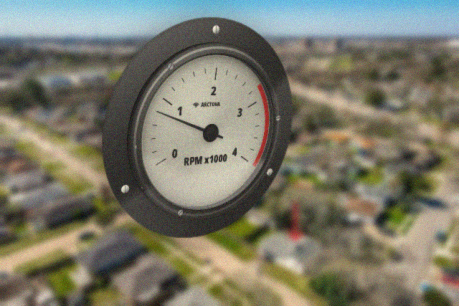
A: 800,rpm
